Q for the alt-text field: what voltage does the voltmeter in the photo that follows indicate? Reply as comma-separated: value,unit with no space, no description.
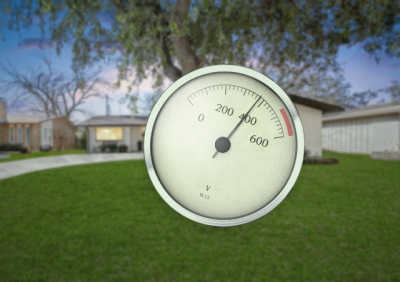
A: 380,V
